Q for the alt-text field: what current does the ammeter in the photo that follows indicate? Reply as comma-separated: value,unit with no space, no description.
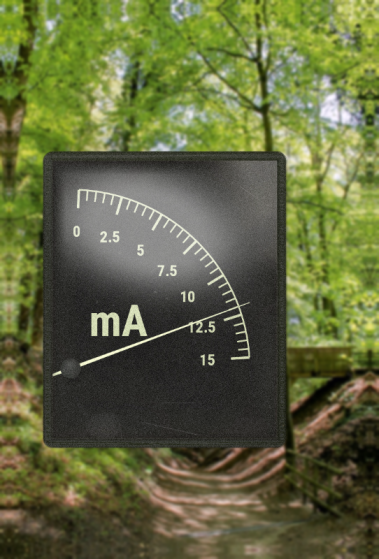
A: 12,mA
